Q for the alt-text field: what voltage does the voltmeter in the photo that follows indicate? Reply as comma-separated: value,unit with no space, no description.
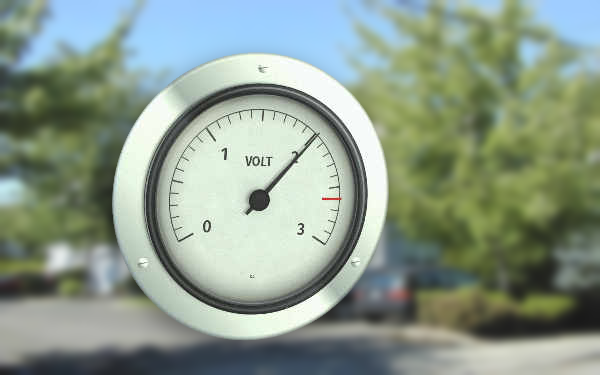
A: 2,V
